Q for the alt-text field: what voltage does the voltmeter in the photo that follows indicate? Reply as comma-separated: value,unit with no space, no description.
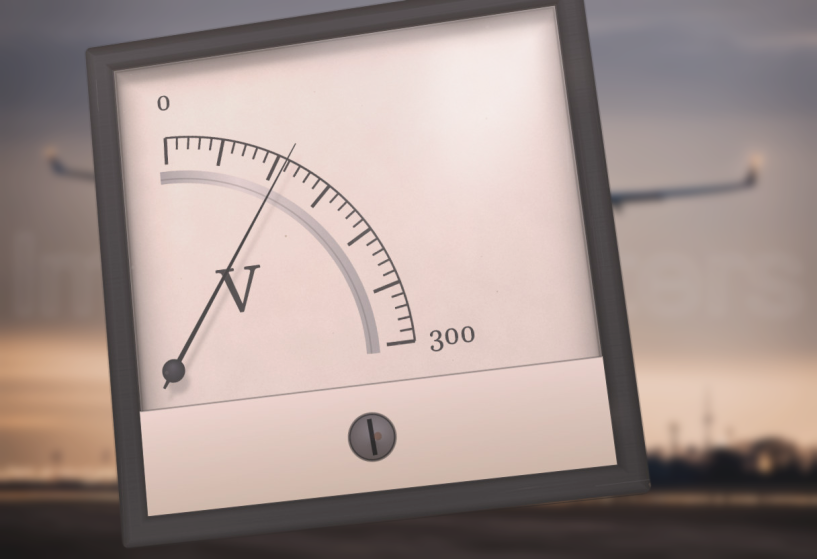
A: 110,V
